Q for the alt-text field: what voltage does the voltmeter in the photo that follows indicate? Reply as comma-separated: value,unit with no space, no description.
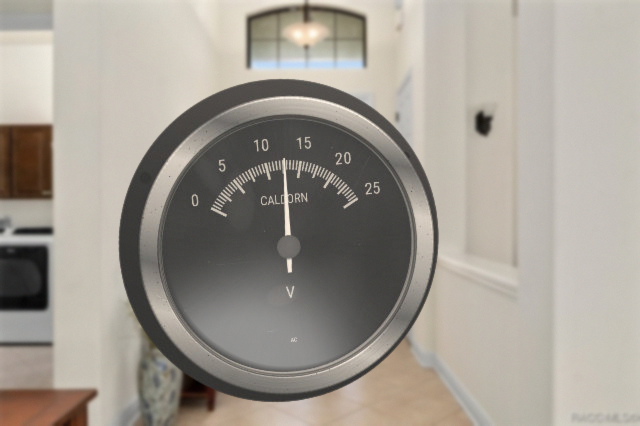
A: 12.5,V
